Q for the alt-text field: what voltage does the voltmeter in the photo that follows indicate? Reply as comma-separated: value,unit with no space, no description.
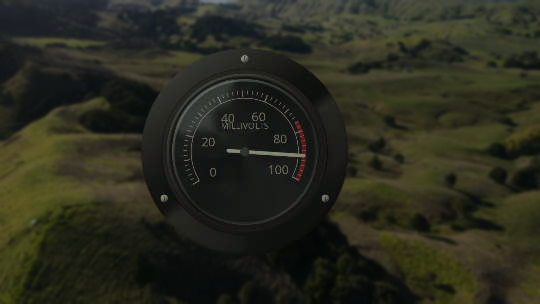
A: 90,mV
